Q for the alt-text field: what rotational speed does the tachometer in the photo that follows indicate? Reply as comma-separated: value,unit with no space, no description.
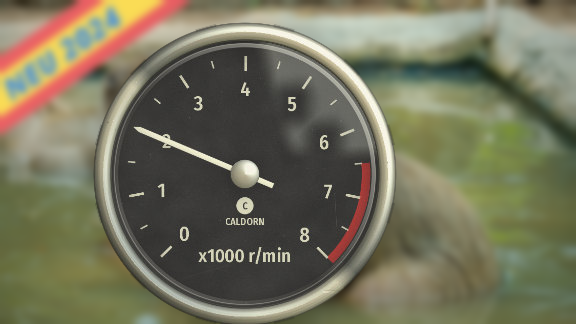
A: 2000,rpm
